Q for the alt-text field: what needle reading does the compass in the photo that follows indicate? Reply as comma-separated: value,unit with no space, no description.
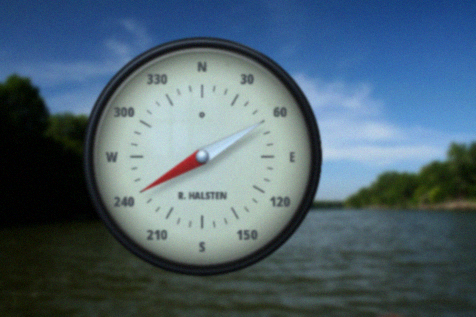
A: 240,°
